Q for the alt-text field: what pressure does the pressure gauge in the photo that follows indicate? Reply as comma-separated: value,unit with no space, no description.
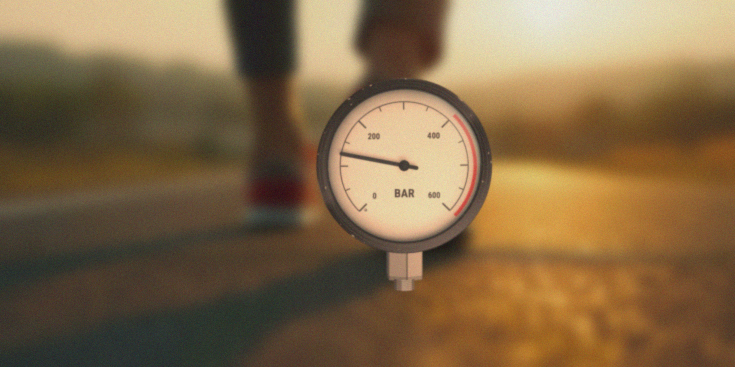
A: 125,bar
